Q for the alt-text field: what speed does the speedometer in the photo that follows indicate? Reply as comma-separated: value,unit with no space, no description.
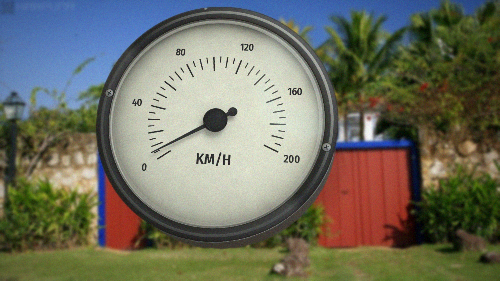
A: 5,km/h
